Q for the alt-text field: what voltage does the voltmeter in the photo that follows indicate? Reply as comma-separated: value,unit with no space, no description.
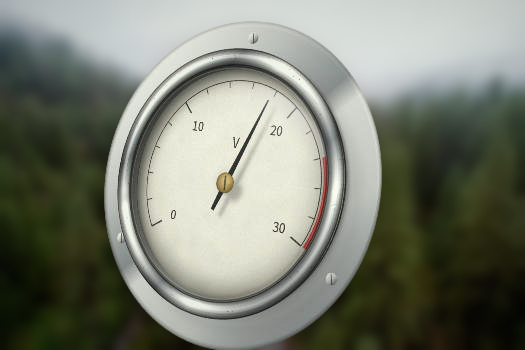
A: 18,V
